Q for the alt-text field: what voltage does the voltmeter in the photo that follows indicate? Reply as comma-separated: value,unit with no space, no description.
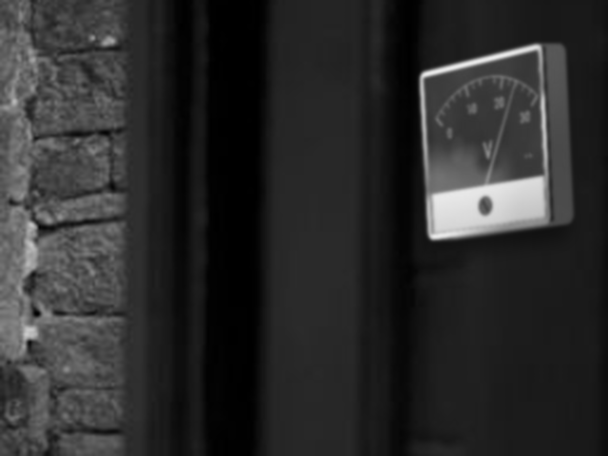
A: 24,V
